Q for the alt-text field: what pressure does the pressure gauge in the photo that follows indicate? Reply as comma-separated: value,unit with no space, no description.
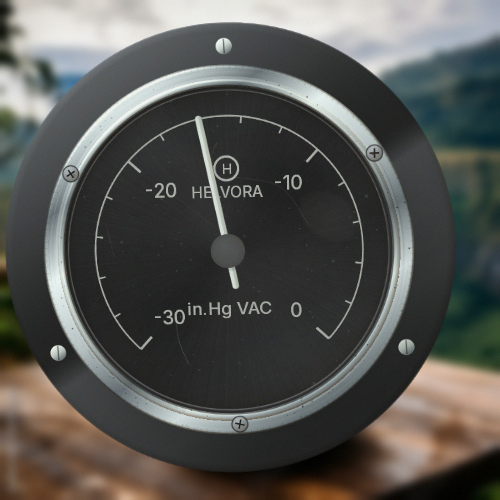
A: -16,inHg
